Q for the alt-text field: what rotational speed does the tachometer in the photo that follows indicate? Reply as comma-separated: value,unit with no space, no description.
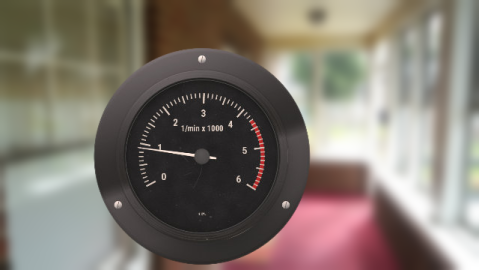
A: 900,rpm
